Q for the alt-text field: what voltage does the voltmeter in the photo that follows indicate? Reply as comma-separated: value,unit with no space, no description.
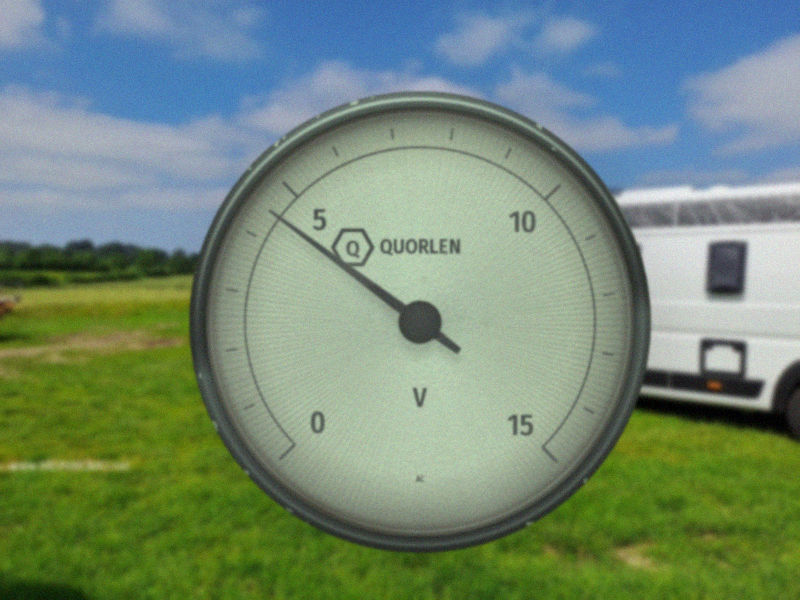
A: 4.5,V
